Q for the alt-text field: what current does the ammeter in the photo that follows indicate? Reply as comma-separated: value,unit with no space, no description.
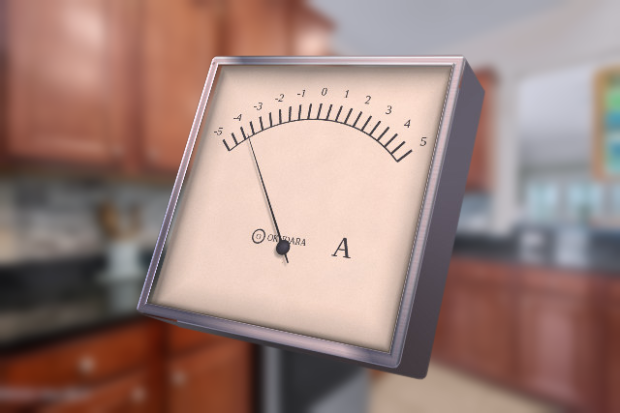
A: -3.75,A
